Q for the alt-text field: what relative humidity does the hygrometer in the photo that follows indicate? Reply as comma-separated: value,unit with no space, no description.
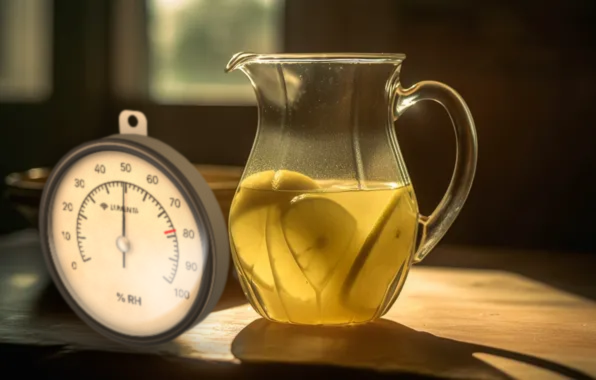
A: 50,%
